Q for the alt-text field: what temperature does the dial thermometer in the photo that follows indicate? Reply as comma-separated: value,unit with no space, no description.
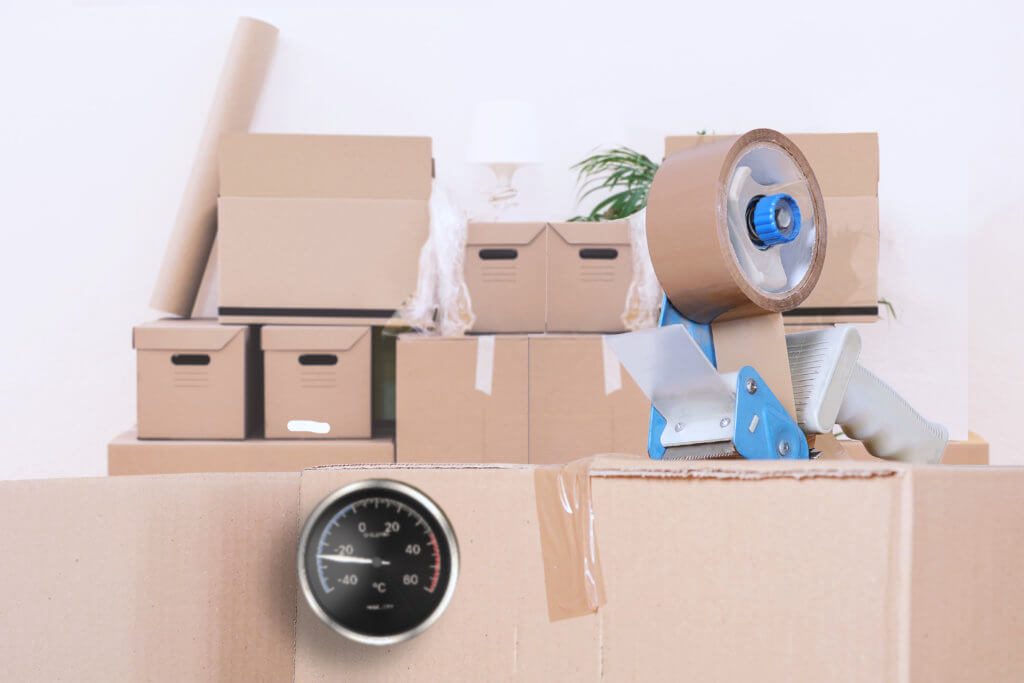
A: -25,°C
